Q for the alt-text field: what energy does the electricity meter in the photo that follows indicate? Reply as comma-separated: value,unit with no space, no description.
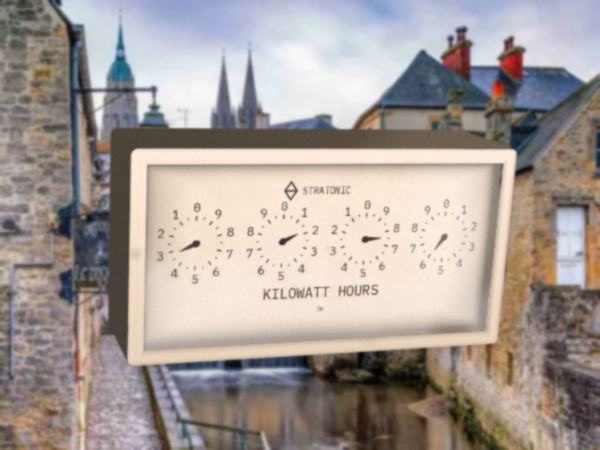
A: 3176,kWh
